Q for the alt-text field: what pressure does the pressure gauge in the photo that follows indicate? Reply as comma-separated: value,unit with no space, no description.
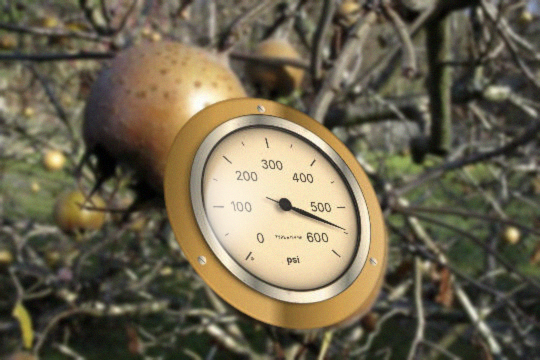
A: 550,psi
